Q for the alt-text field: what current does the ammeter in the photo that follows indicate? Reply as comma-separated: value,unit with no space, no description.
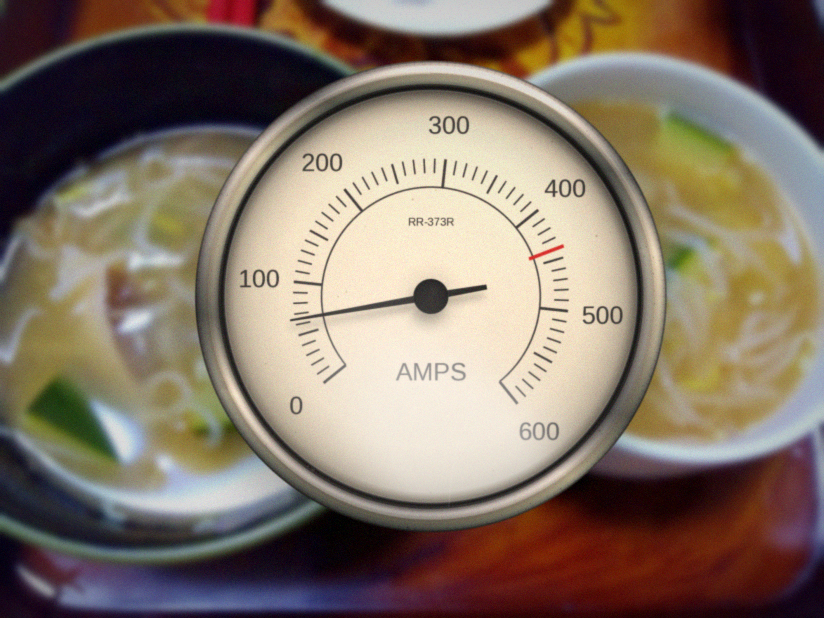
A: 65,A
